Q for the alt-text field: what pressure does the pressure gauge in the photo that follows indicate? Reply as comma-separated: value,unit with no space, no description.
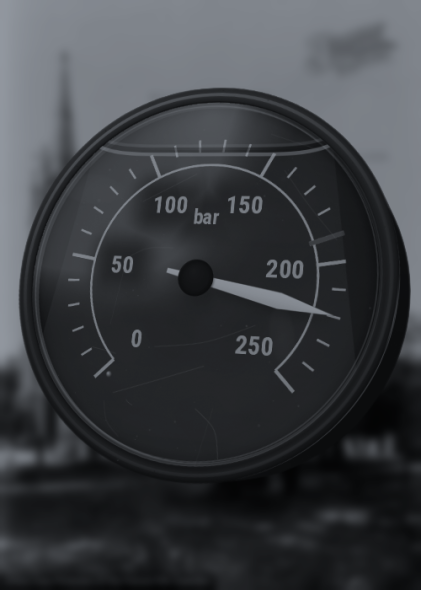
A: 220,bar
